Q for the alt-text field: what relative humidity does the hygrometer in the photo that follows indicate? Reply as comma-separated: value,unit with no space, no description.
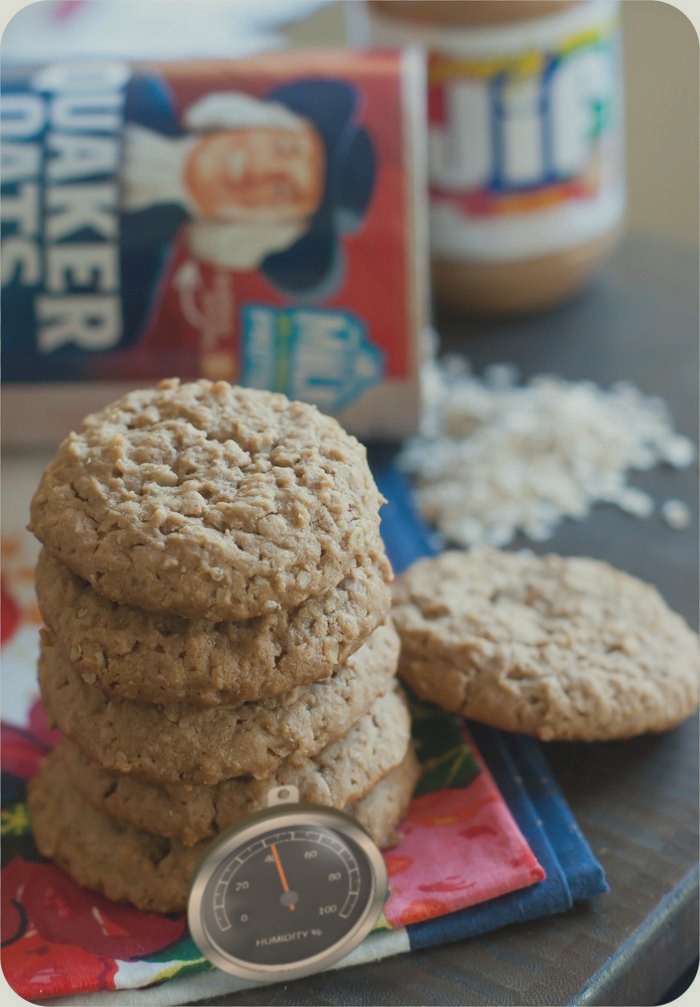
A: 42.5,%
